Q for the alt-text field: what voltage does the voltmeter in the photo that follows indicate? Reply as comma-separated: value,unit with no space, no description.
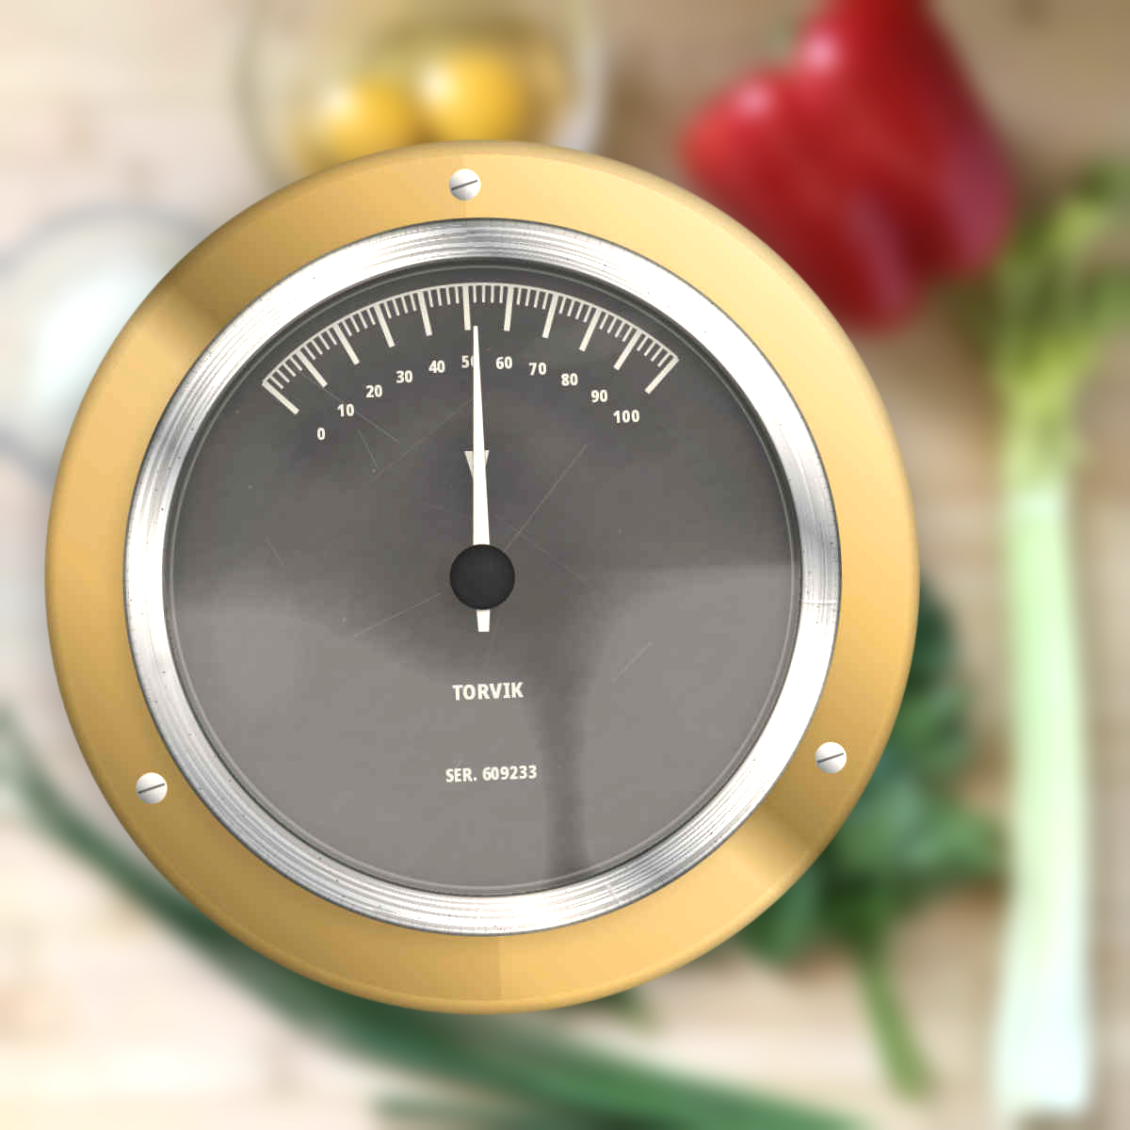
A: 52,V
